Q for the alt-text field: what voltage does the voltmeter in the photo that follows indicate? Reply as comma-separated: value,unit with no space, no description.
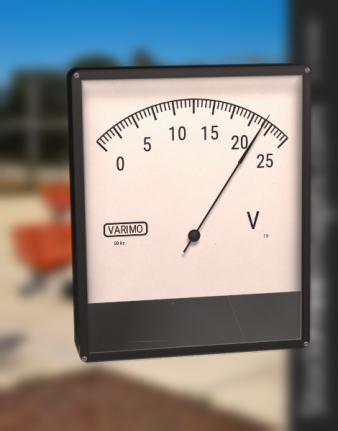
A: 21.5,V
